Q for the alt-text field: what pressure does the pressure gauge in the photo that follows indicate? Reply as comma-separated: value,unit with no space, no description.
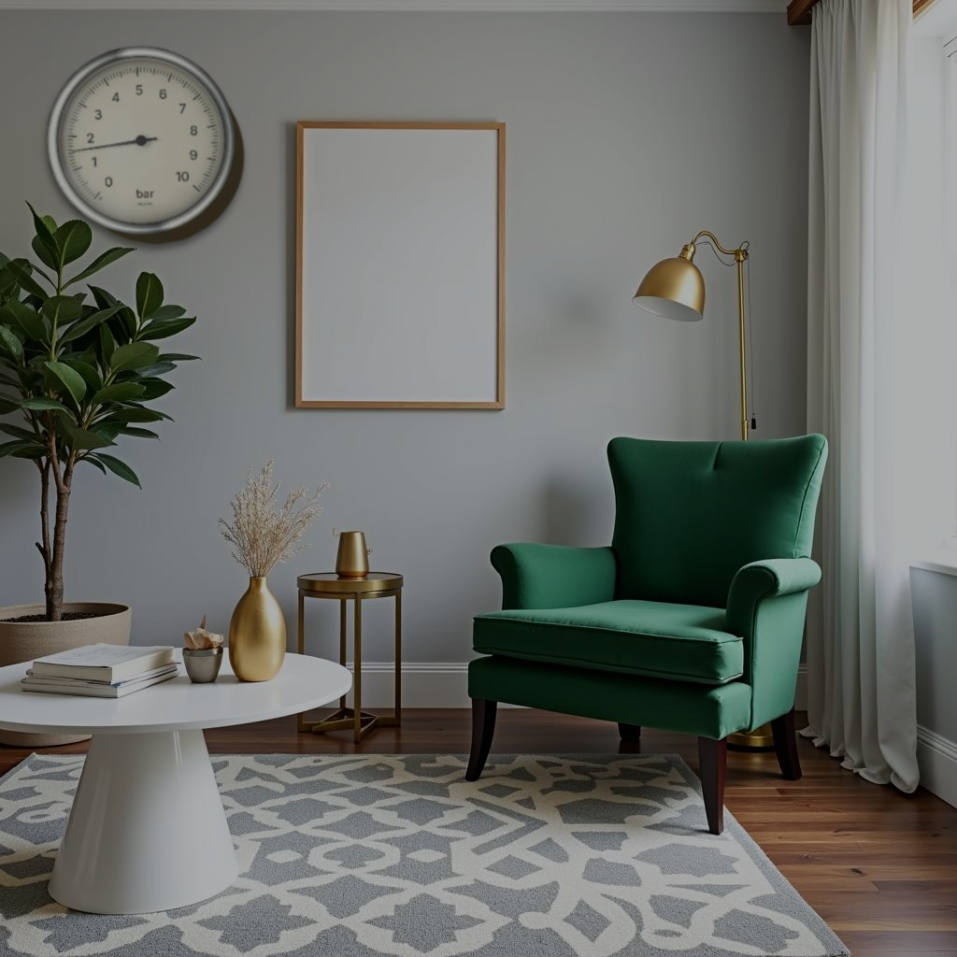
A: 1.5,bar
